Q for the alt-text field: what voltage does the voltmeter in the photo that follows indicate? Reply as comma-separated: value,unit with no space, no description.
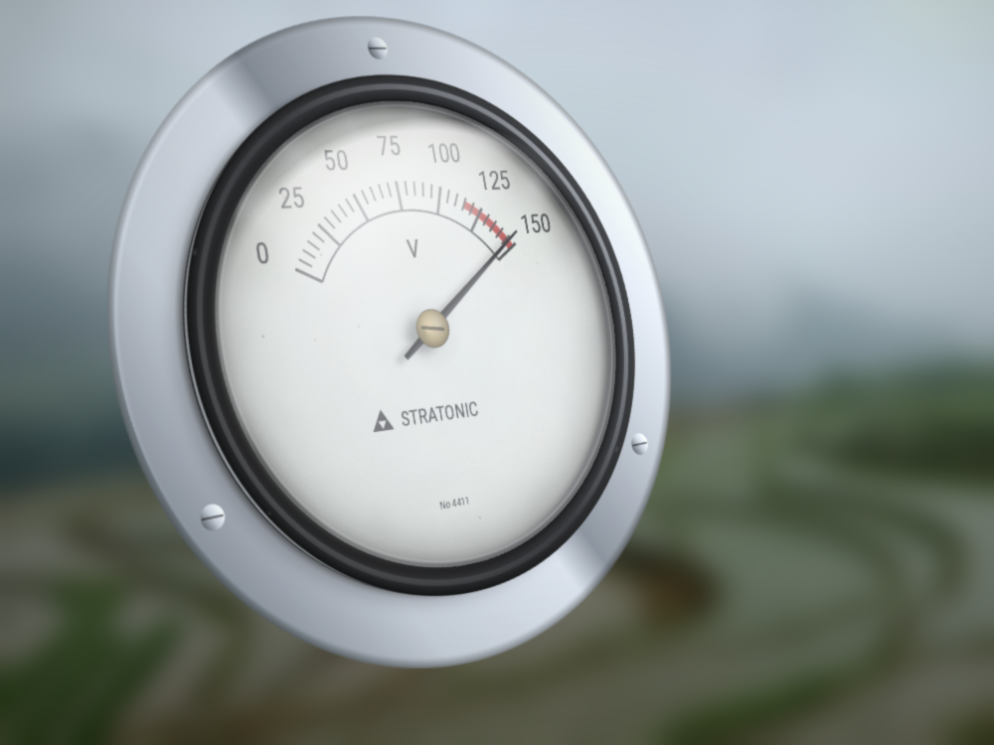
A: 145,V
